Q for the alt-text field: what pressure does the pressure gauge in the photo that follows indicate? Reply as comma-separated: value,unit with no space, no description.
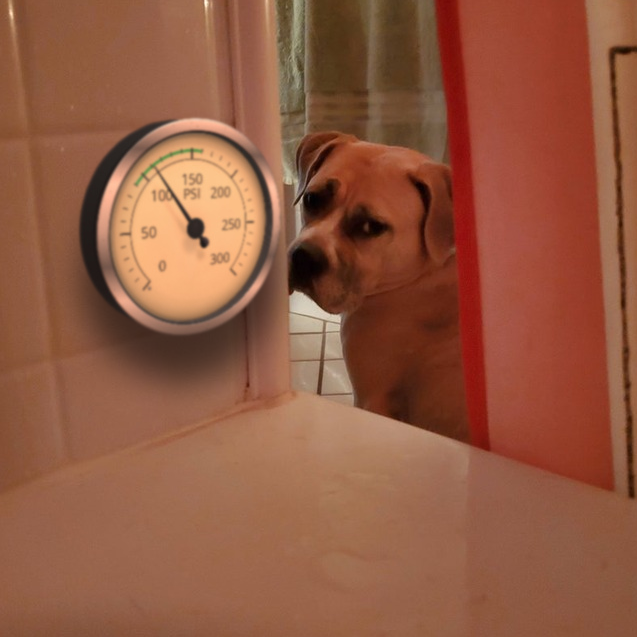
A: 110,psi
